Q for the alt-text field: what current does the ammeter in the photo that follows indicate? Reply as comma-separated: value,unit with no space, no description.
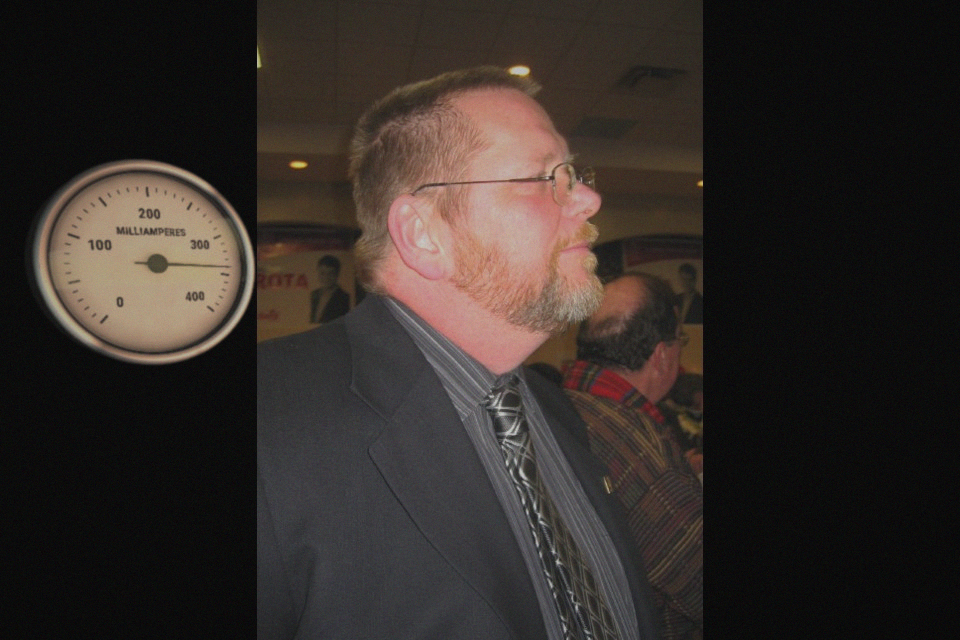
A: 340,mA
